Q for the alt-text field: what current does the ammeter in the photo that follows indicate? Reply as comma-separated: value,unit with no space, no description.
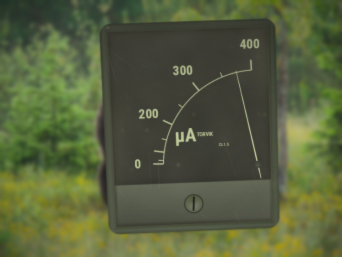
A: 375,µA
